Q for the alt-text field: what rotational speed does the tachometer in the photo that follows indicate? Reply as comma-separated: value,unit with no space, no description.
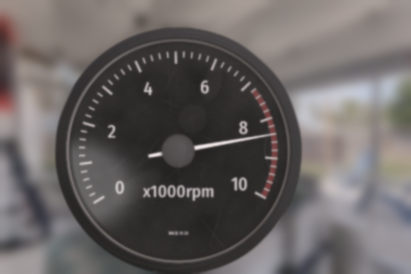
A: 8400,rpm
